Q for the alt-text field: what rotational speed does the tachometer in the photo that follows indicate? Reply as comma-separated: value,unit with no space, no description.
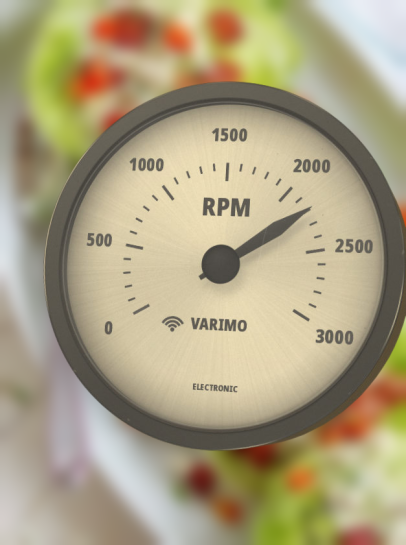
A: 2200,rpm
